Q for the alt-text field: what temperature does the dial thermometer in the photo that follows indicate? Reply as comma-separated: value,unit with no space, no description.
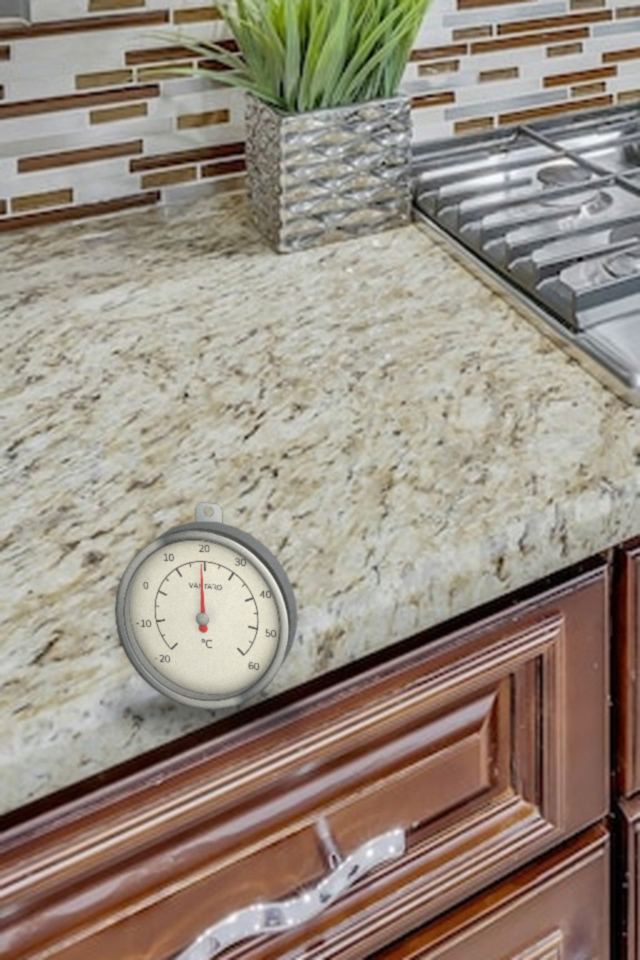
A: 20,°C
